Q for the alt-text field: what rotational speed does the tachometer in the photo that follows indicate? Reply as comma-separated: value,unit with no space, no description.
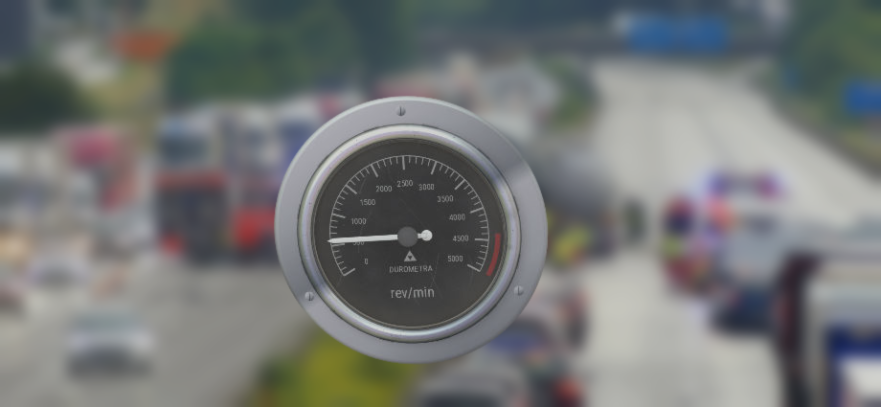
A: 600,rpm
